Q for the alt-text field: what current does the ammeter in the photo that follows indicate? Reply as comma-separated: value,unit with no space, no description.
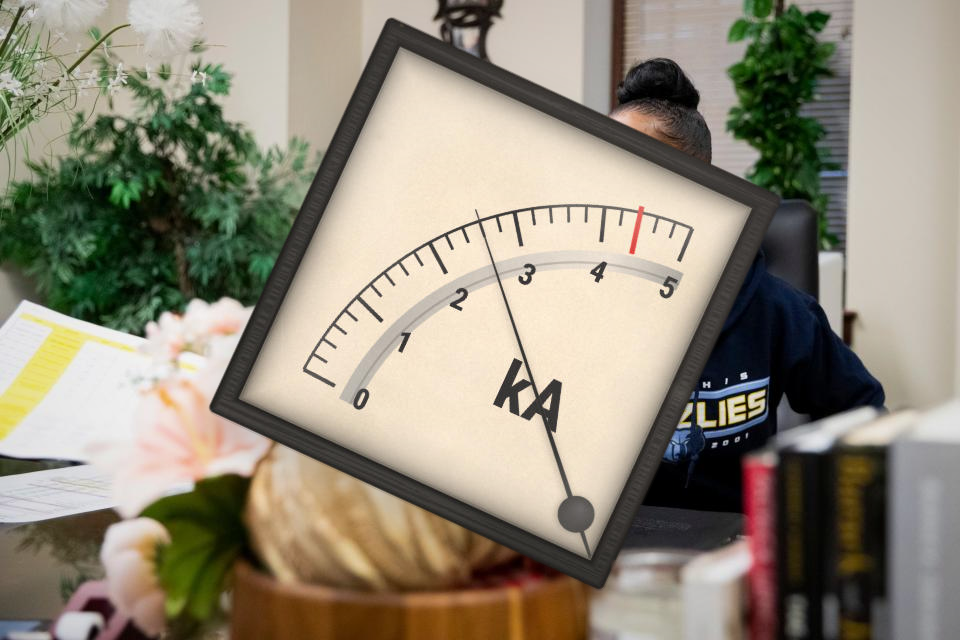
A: 2.6,kA
